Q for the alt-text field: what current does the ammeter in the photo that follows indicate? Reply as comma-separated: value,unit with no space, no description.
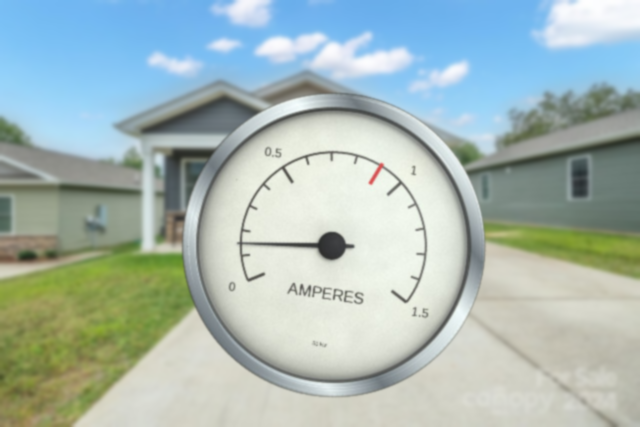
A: 0.15,A
